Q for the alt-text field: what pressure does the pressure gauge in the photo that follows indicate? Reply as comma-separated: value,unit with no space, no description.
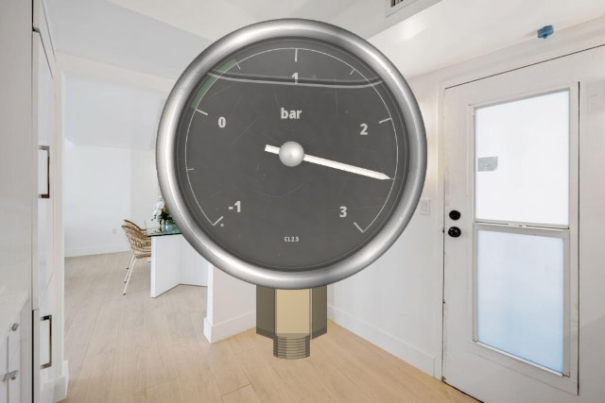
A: 2.5,bar
